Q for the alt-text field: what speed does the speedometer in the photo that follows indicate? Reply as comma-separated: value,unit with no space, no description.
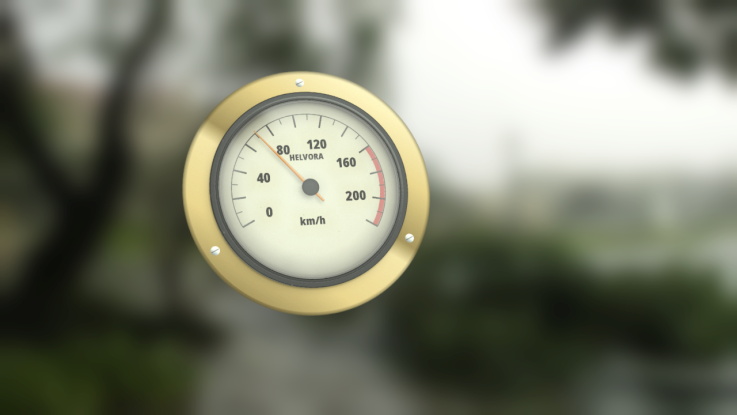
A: 70,km/h
